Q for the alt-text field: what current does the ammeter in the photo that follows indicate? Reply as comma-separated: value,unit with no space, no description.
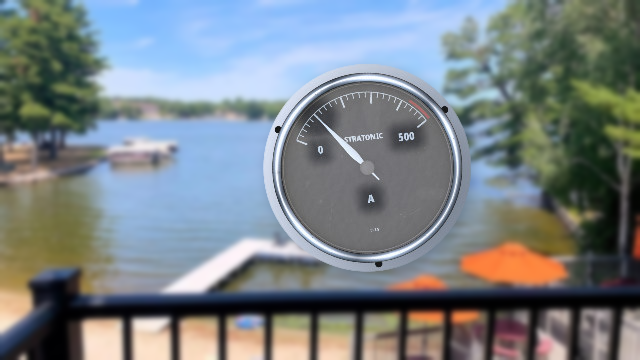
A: 100,A
